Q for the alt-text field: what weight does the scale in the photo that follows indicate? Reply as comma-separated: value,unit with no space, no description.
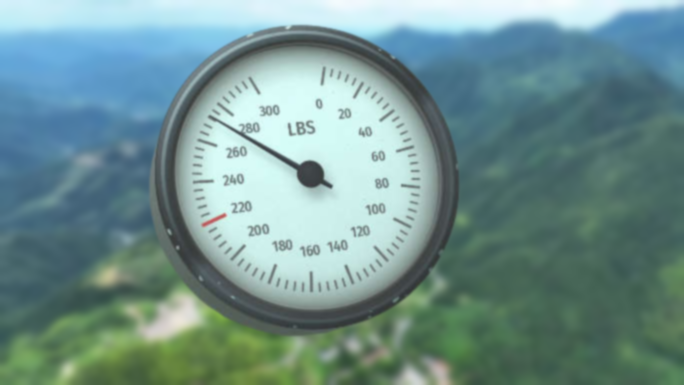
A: 272,lb
